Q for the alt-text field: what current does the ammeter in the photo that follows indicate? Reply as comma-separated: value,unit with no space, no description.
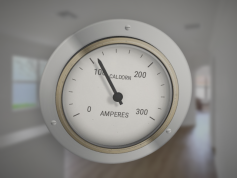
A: 110,A
